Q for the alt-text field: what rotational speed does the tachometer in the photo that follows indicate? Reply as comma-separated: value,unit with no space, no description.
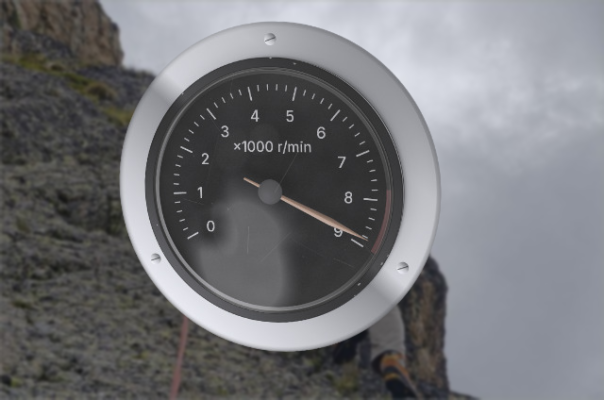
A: 8800,rpm
